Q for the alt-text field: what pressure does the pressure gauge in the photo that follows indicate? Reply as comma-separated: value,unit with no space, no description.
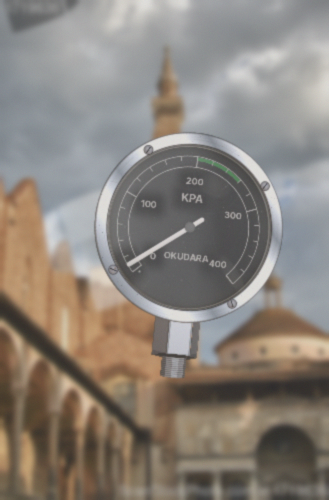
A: 10,kPa
